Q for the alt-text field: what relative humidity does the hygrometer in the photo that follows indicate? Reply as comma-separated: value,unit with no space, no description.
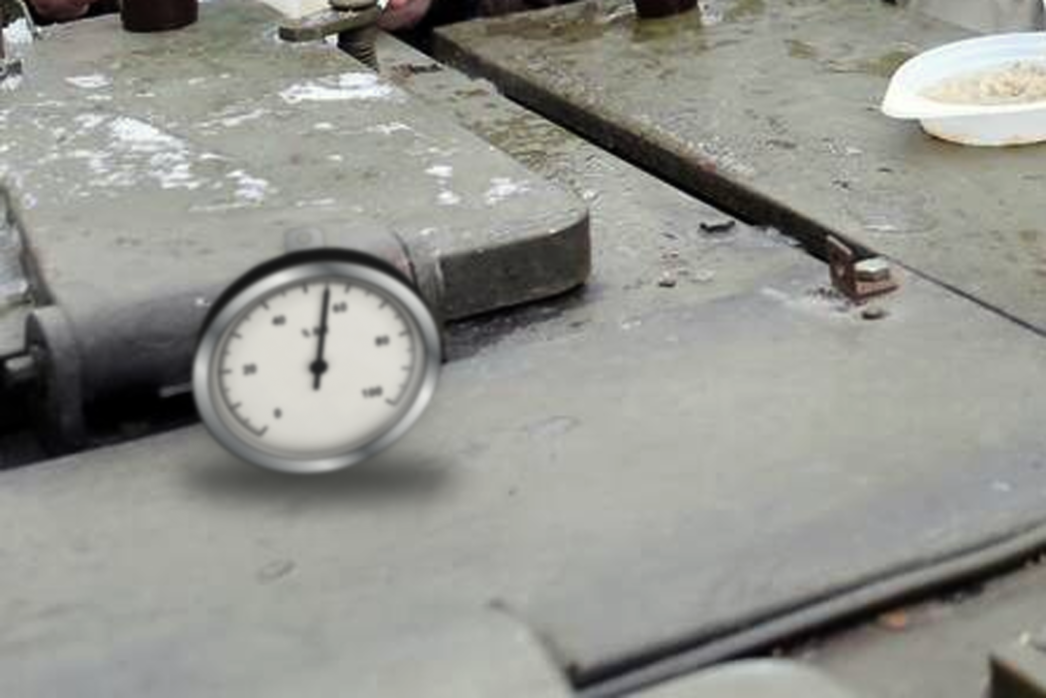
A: 55,%
